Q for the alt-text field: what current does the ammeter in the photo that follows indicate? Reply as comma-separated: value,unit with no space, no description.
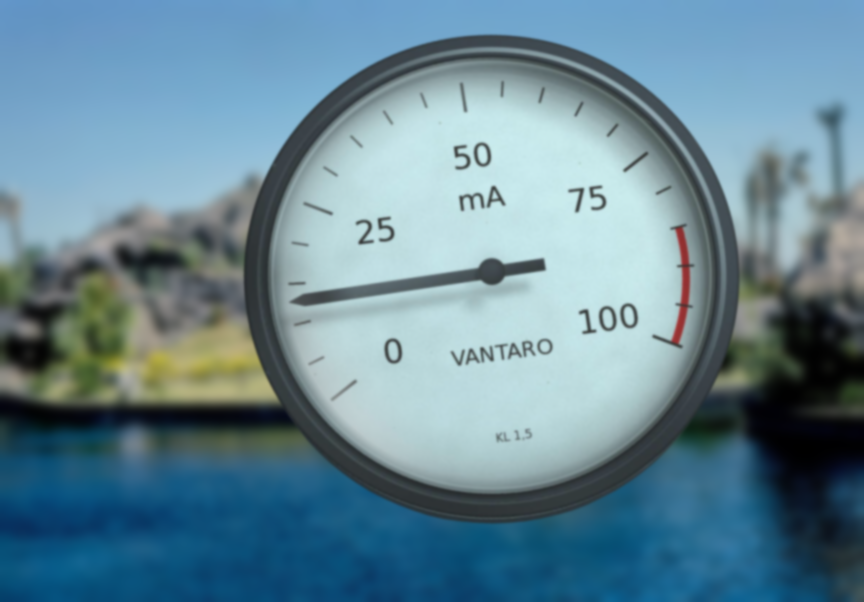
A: 12.5,mA
